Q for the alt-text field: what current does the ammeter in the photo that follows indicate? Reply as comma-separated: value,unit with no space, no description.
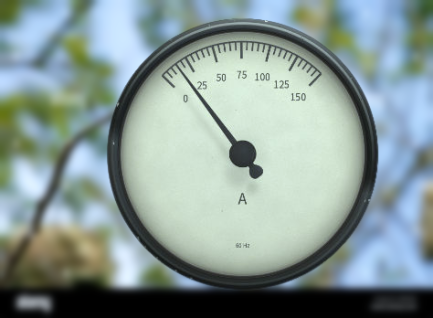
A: 15,A
